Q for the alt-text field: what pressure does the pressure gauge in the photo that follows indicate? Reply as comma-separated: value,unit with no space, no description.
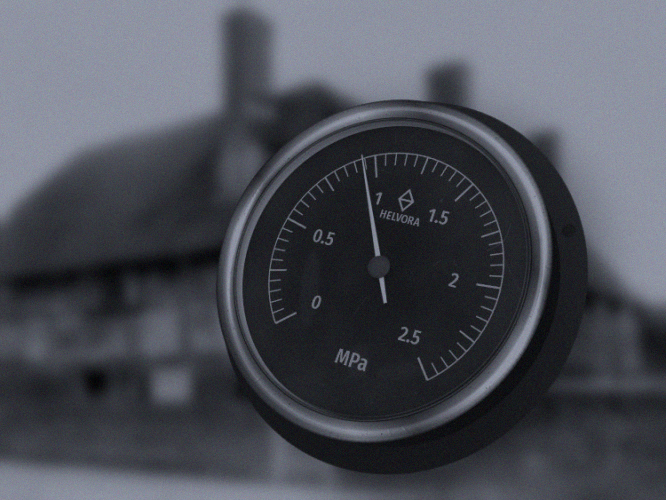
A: 0.95,MPa
